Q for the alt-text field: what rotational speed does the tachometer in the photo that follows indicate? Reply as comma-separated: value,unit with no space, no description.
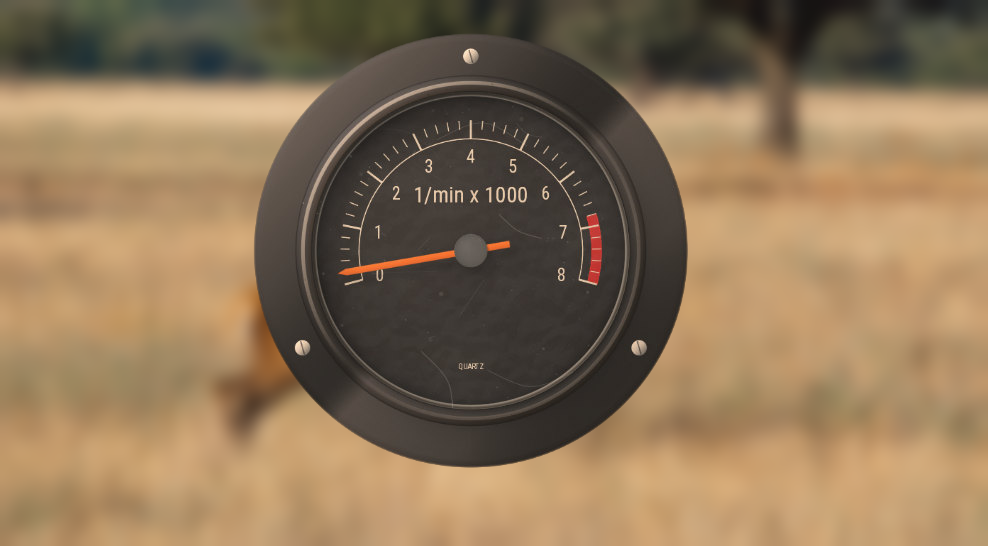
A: 200,rpm
